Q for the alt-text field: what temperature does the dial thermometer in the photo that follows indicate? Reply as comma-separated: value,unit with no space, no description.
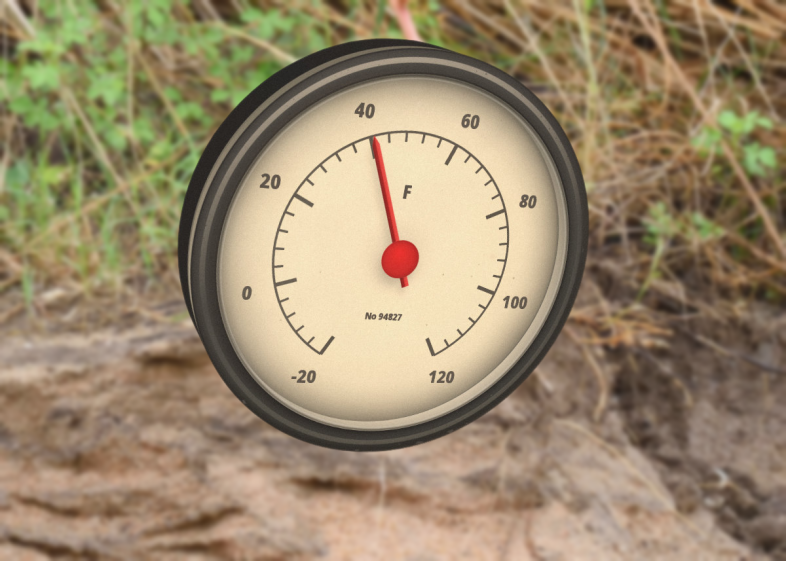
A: 40,°F
